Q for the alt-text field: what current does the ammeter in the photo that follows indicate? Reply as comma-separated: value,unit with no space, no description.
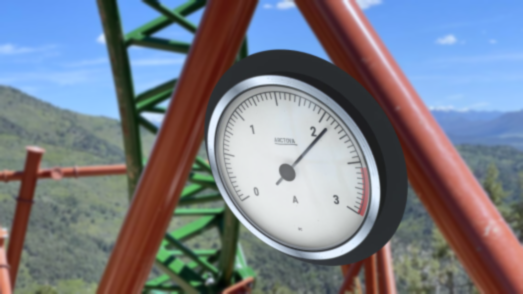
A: 2.1,A
